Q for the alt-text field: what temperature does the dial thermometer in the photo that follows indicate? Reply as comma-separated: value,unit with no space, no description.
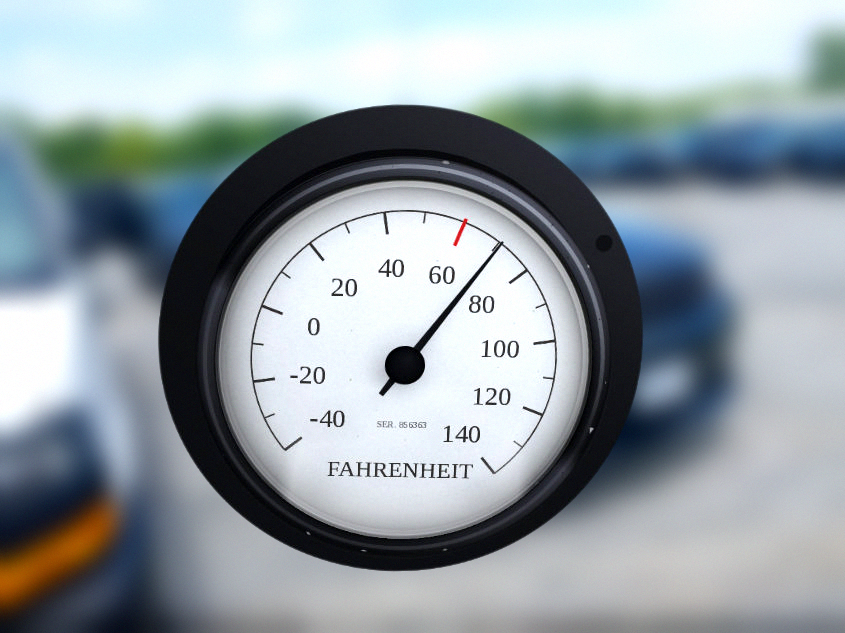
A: 70,°F
